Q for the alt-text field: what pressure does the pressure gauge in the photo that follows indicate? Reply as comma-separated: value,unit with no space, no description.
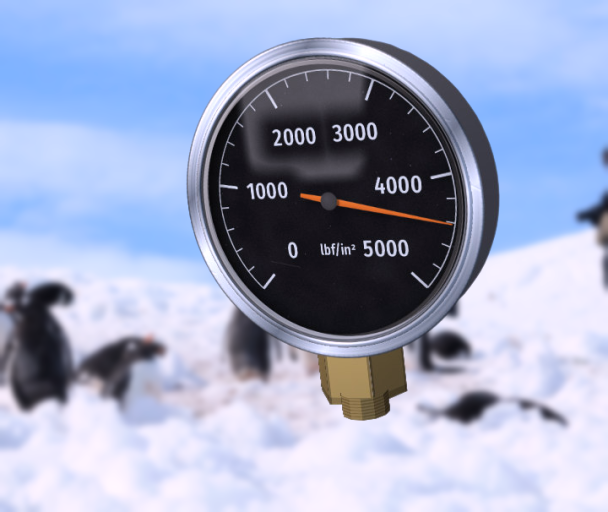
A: 4400,psi
